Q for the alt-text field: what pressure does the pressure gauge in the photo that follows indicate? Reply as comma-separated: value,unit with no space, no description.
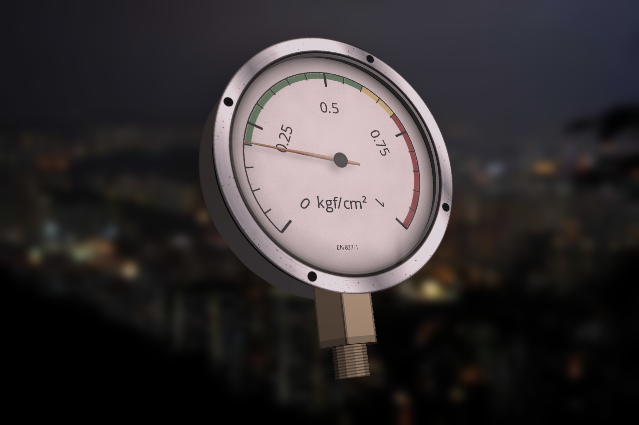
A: 0.2,kg/cm²
